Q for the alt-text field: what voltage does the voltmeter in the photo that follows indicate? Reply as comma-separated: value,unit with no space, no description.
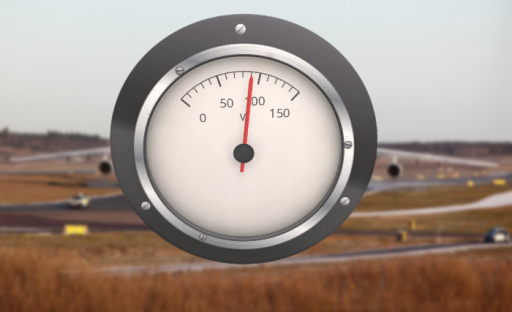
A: 90,V
